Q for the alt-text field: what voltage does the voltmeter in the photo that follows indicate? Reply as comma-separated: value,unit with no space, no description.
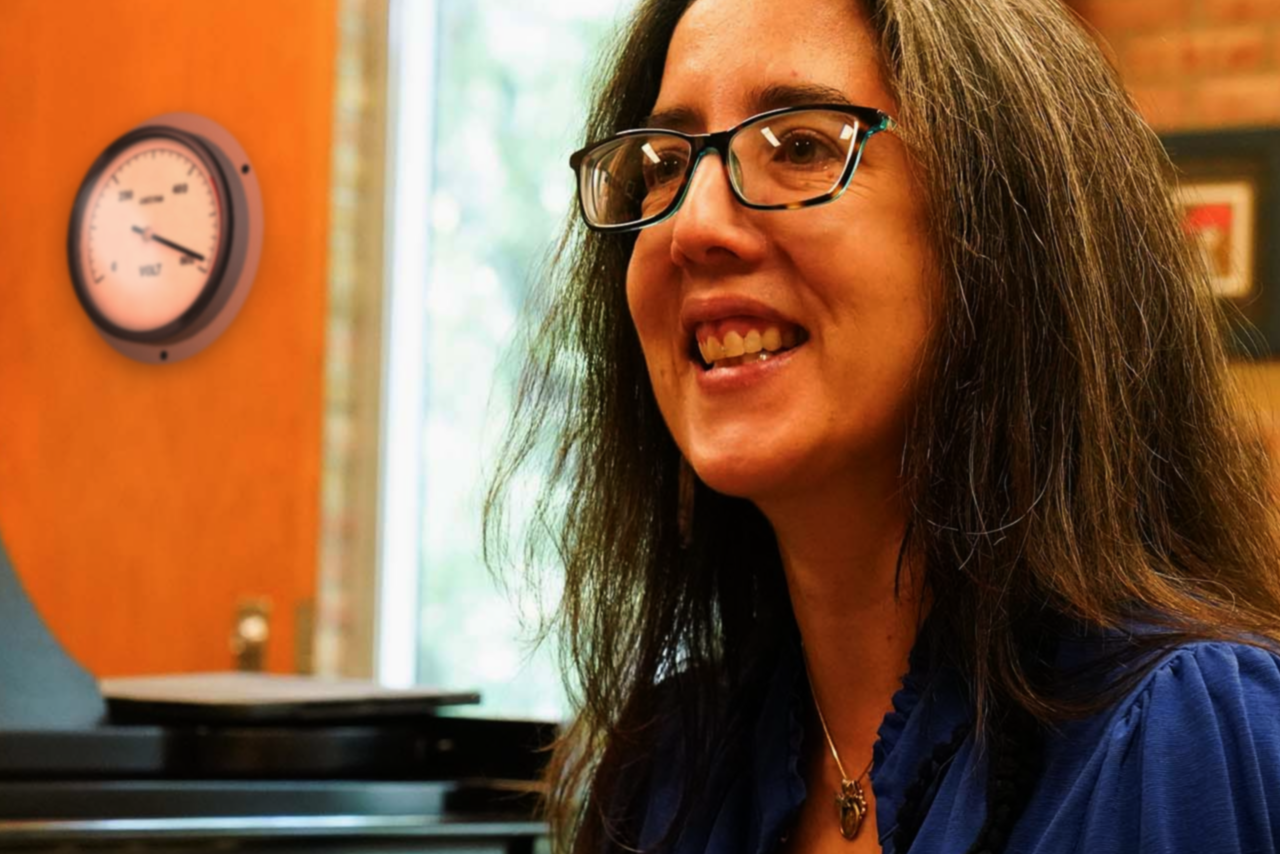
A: 580,V
